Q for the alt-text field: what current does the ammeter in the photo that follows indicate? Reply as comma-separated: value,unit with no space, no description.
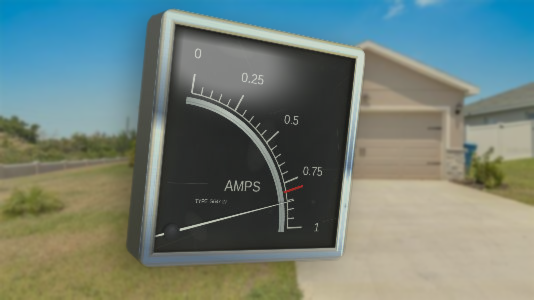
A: 0.85,A
